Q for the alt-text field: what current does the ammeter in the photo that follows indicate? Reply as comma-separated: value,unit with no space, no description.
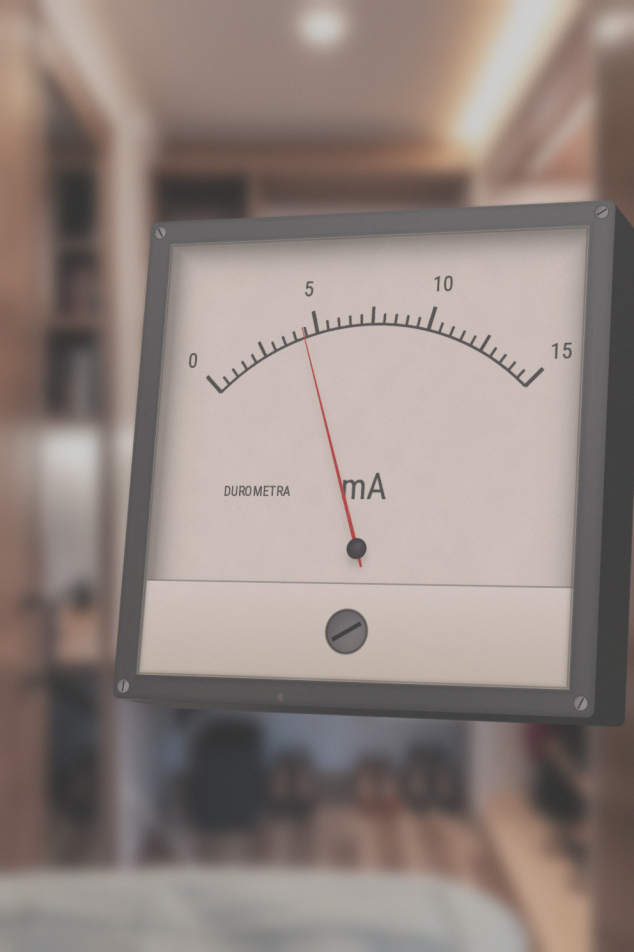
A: 4.5,mA
